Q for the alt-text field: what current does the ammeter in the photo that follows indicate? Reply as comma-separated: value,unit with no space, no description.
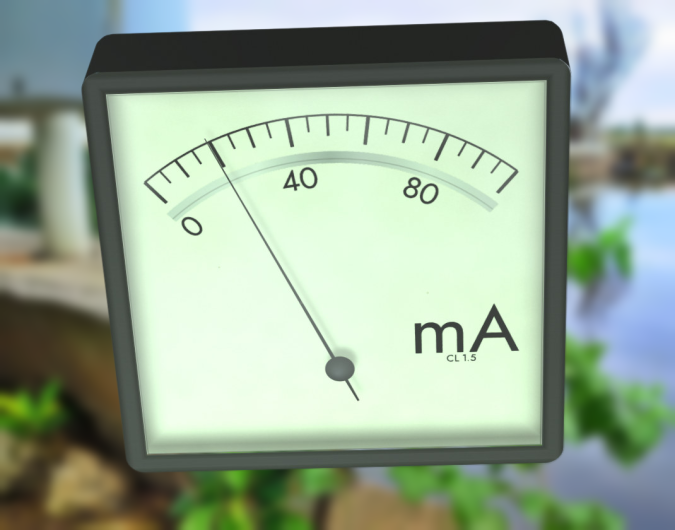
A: 20,mA
